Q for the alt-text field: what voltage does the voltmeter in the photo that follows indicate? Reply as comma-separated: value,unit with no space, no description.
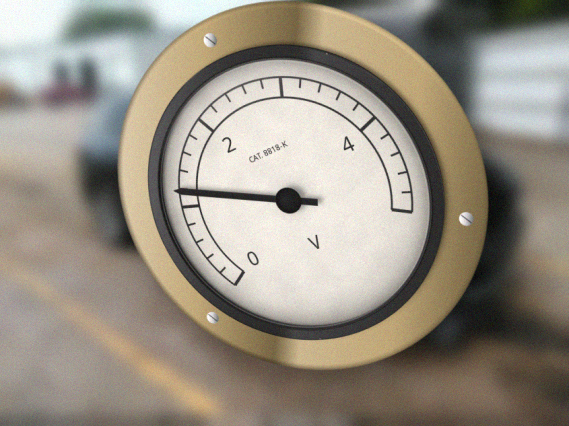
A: 1.2,V
